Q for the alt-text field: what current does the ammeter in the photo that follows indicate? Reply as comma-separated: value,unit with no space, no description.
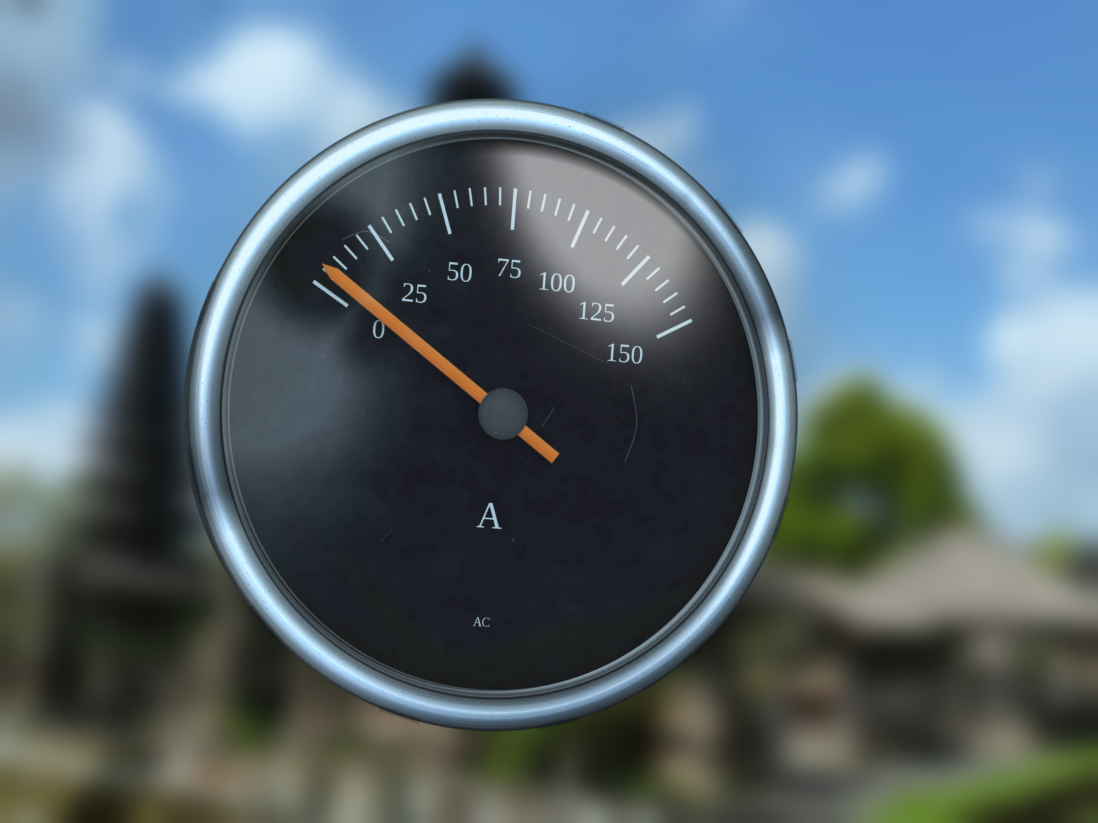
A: 5,A
